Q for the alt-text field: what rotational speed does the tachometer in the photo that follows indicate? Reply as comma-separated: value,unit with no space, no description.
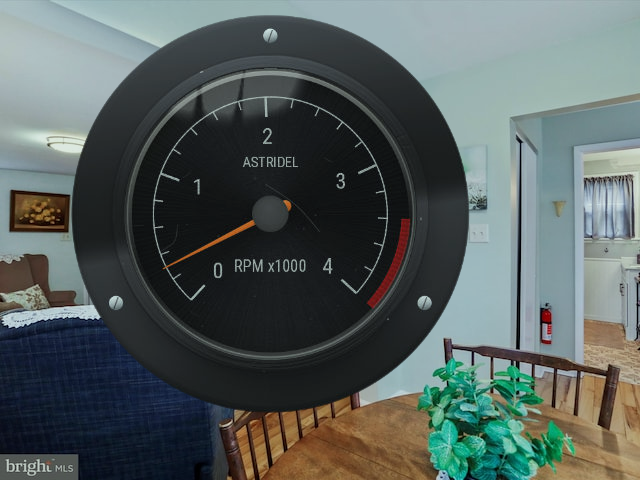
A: 300,rpm
